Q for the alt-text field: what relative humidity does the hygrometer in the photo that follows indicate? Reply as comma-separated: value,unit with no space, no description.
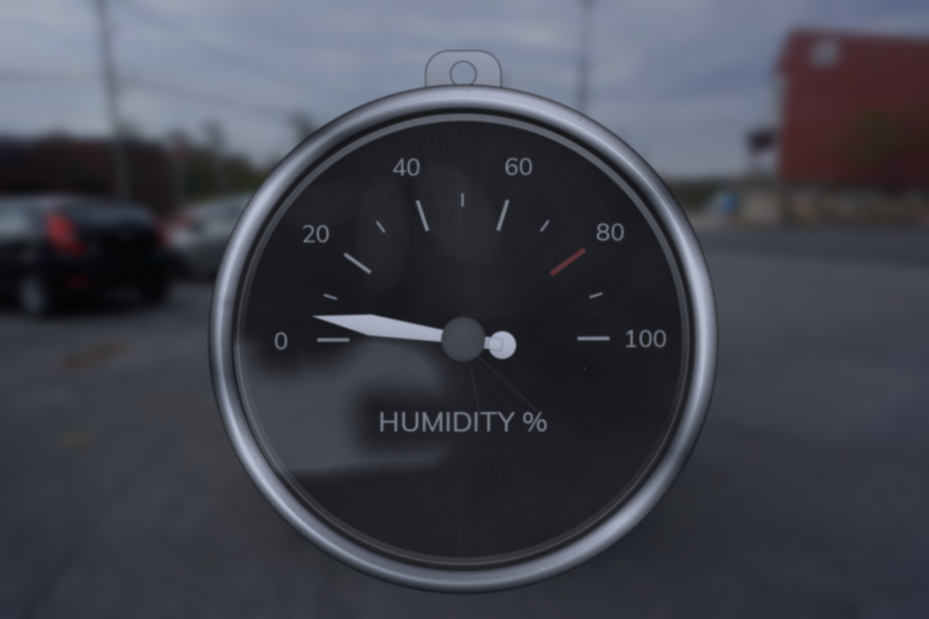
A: 5,%
